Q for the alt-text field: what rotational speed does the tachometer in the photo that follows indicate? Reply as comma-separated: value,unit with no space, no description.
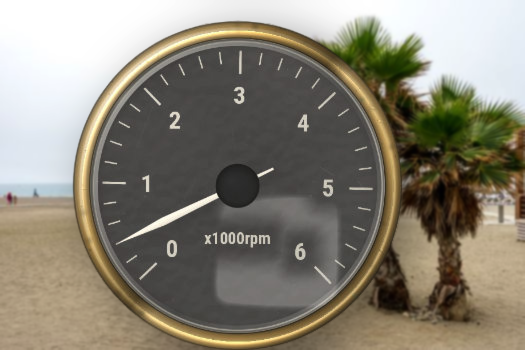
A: 400,rpm
